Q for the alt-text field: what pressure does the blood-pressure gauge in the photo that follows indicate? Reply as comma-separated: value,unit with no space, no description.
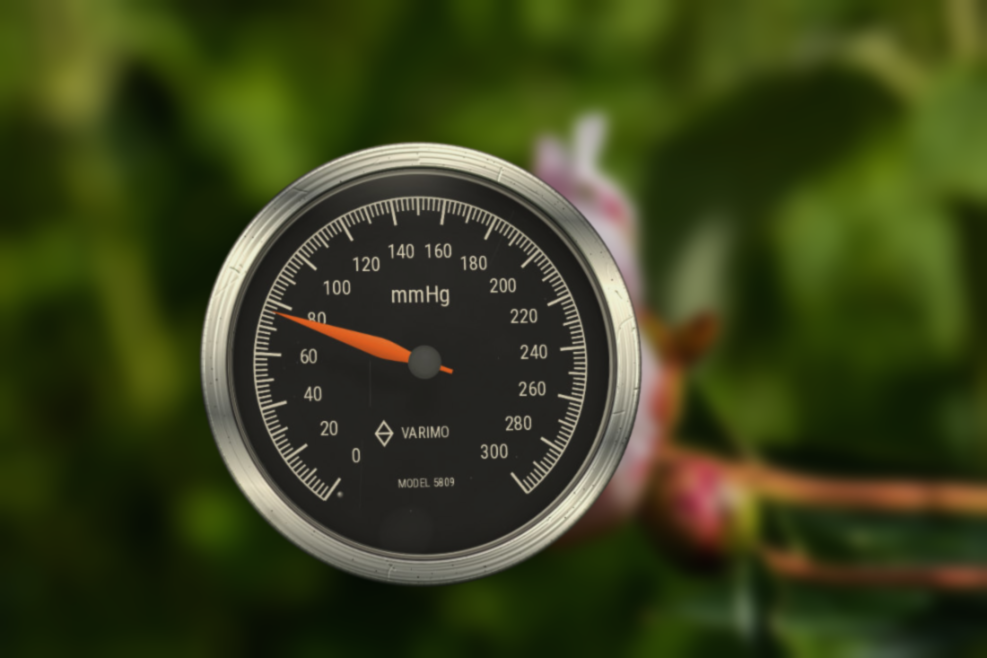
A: 76,mmHg
